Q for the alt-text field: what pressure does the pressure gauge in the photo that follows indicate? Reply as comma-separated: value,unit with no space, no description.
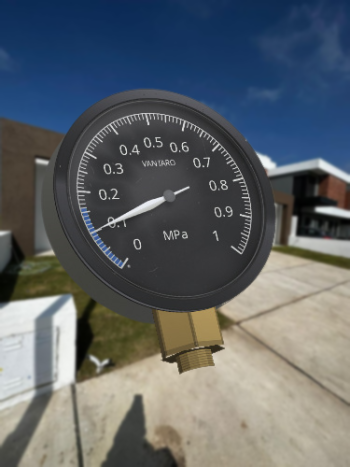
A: 0.1,MPa
